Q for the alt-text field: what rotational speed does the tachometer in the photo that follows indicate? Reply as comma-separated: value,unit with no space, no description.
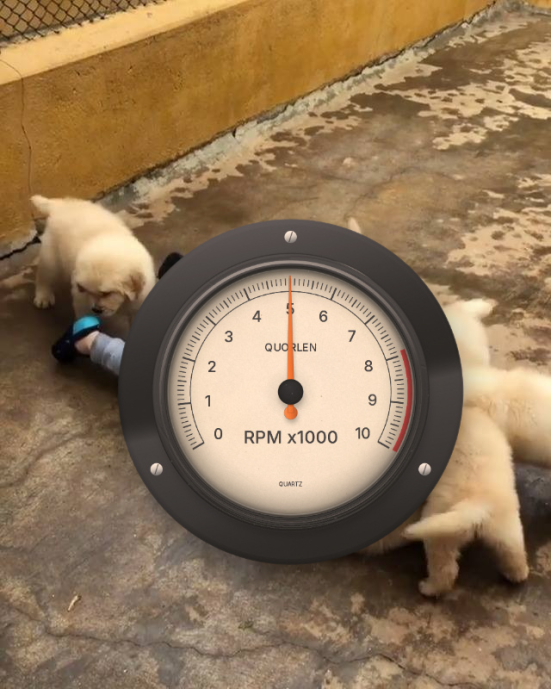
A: 5000,rpm
